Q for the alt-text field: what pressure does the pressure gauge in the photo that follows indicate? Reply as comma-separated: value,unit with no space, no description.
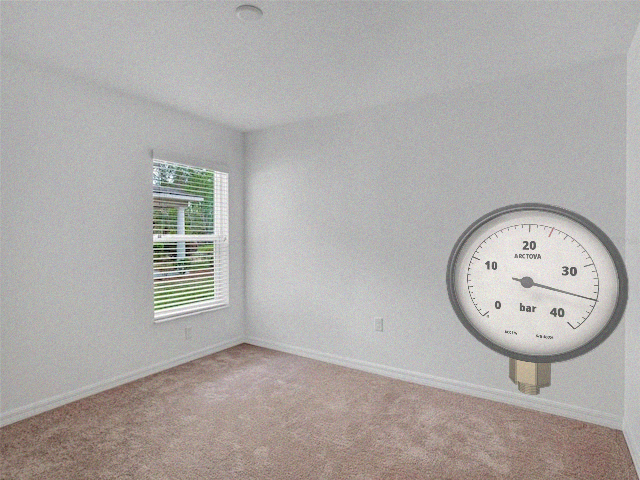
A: 35,bar
